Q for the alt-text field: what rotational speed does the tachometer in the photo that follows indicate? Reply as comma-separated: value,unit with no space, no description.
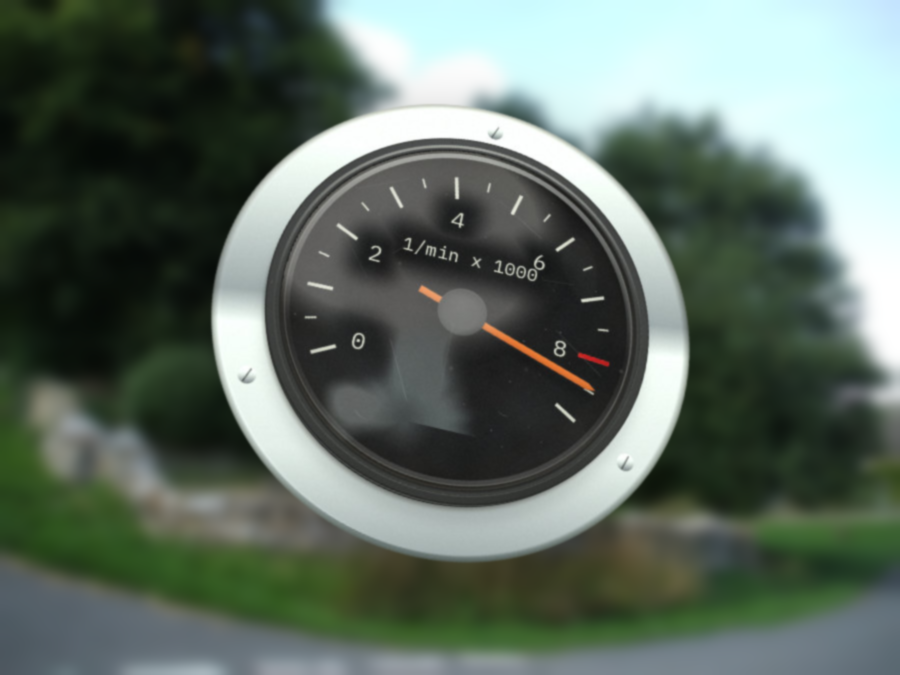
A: 8500,rpm
